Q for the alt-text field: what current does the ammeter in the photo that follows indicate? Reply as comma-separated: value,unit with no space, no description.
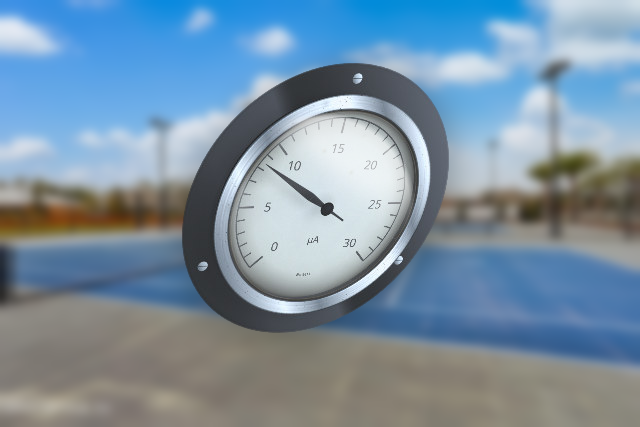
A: 8.5,µA
